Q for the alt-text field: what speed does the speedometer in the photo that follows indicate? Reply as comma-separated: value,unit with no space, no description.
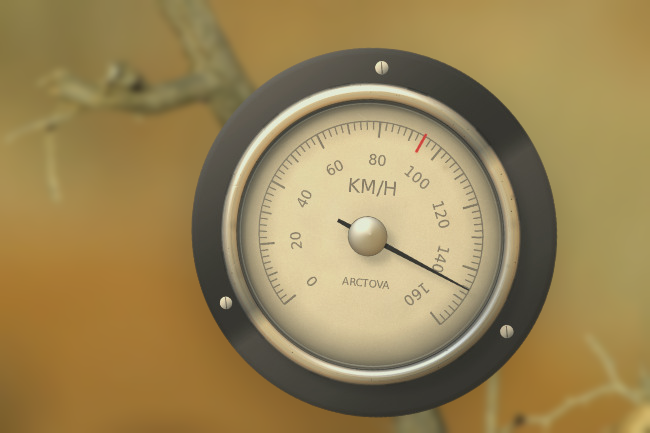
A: 146,km/h
